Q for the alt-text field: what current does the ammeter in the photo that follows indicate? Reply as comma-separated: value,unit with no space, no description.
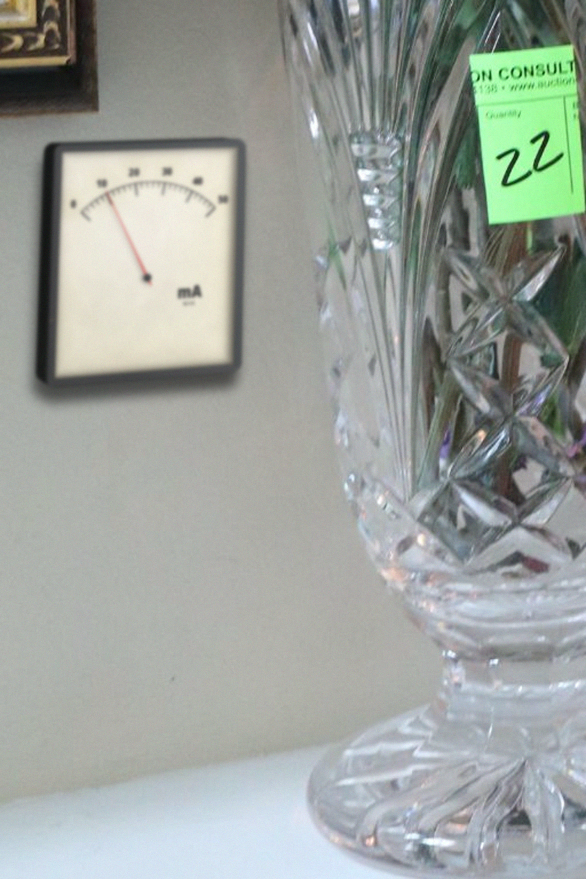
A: 10,mA
